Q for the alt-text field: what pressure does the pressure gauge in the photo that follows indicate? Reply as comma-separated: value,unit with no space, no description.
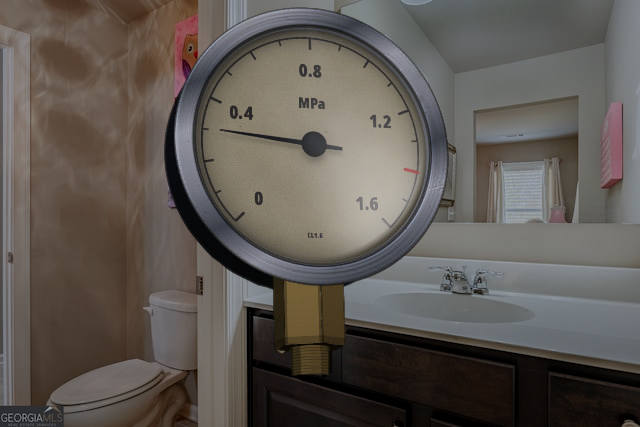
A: 0.3,MPa
